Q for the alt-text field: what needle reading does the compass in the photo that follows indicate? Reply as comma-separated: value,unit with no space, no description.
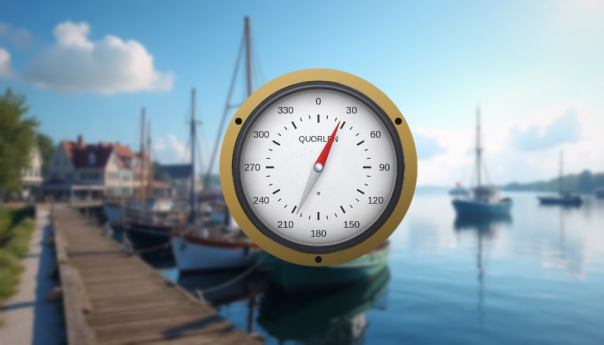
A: 25,°
